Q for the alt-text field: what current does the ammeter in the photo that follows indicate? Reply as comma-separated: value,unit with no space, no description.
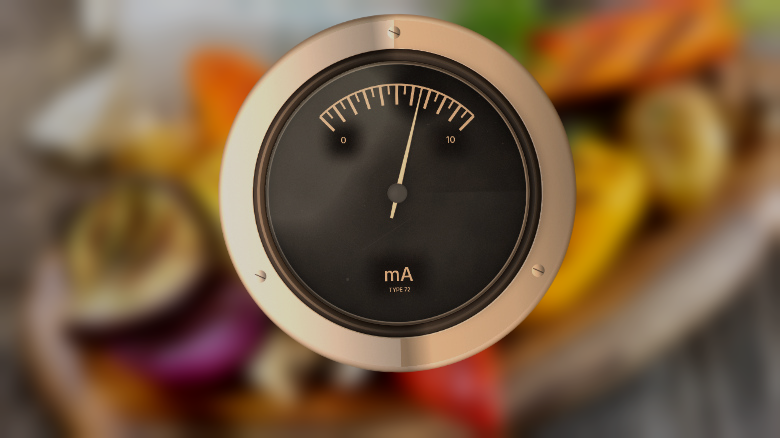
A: 6.5,mA
